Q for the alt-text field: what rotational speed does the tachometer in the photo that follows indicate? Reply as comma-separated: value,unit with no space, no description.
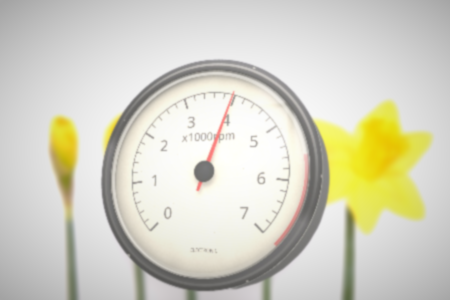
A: 4000,rpm
